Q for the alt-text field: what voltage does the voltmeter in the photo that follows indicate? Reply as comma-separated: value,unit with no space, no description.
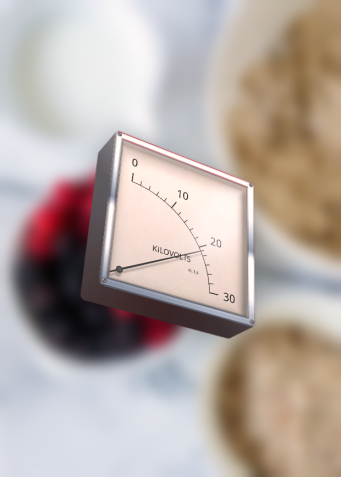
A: 21,kV
